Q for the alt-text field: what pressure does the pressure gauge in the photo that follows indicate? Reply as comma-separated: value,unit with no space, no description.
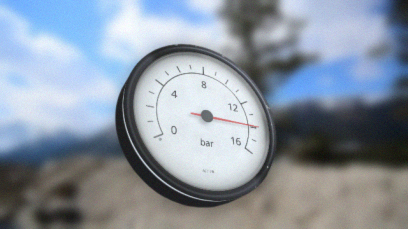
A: 14,bar
